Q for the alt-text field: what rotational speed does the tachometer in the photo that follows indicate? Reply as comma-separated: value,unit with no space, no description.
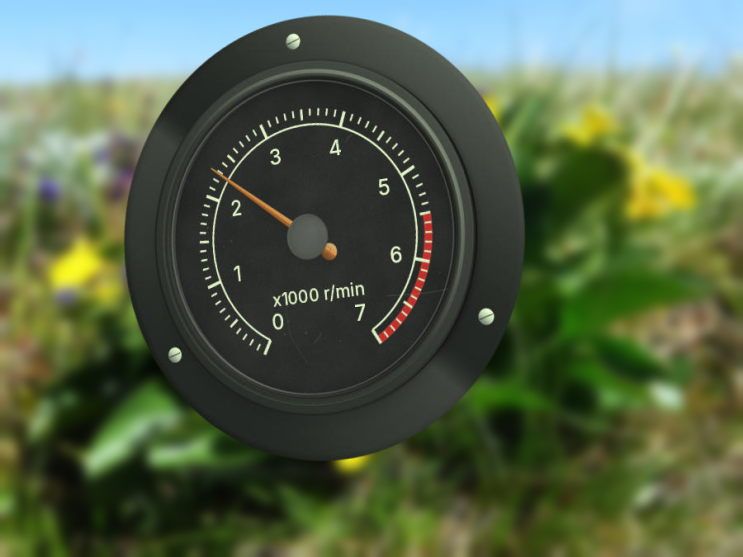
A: 2300,rpm
